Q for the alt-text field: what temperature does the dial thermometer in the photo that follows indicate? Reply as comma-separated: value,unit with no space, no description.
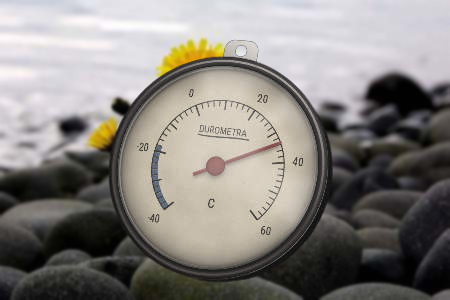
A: 34,°C
